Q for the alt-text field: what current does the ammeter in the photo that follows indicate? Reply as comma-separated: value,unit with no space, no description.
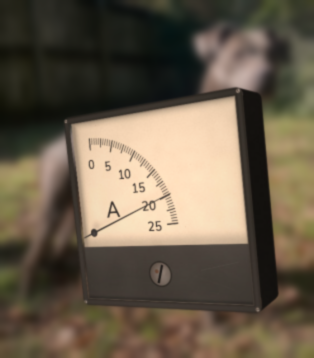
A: 20,A
